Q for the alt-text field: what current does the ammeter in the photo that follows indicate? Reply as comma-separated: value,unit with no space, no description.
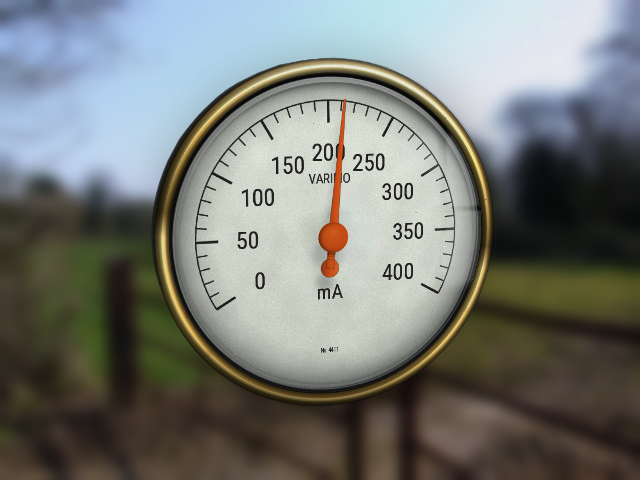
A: 210,mA
